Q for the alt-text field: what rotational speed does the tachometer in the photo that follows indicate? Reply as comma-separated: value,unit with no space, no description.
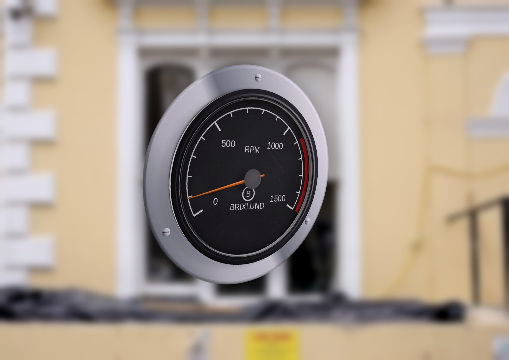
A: 100,rpm
